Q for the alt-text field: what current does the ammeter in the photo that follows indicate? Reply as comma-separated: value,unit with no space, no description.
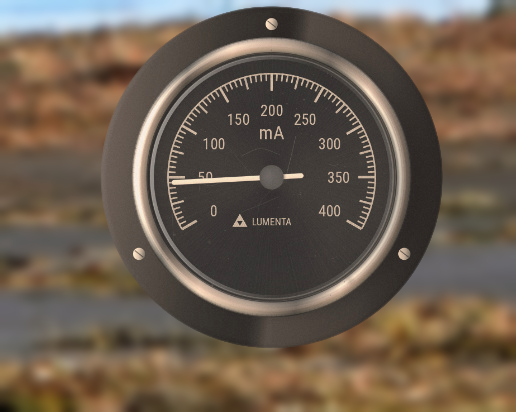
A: 45,mA
